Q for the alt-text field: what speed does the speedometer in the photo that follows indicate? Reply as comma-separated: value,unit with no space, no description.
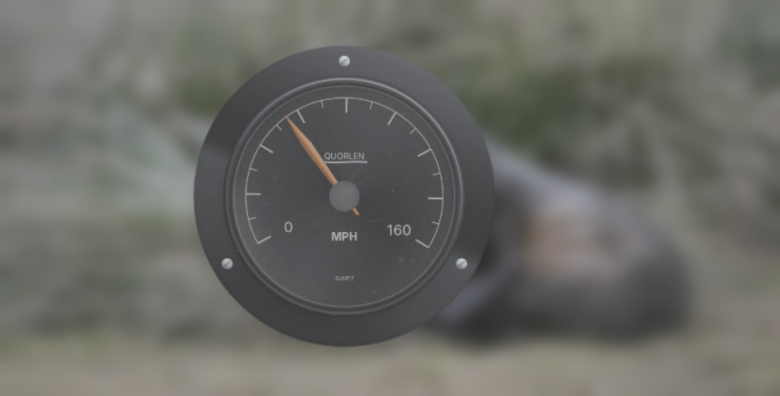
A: 55,mph
